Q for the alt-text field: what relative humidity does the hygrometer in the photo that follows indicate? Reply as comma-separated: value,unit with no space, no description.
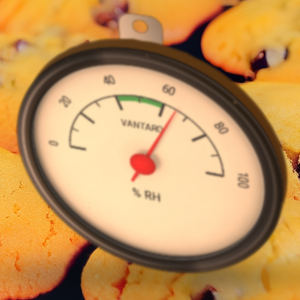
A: 65,%
